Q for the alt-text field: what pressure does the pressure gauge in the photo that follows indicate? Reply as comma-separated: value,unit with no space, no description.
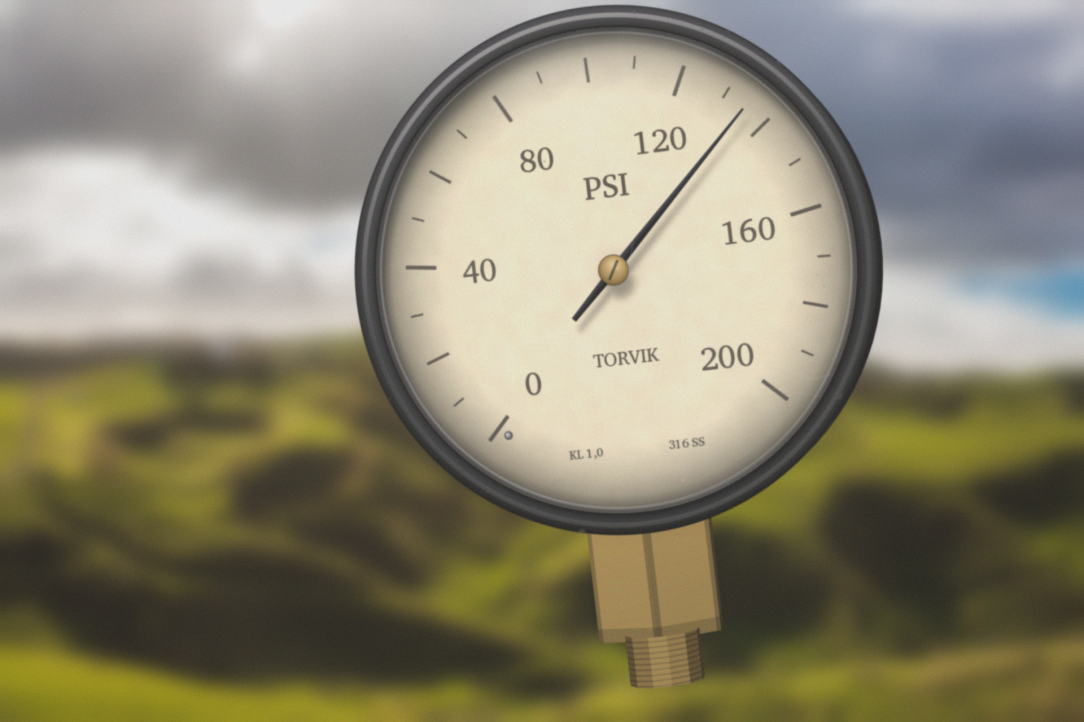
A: 135,psi
